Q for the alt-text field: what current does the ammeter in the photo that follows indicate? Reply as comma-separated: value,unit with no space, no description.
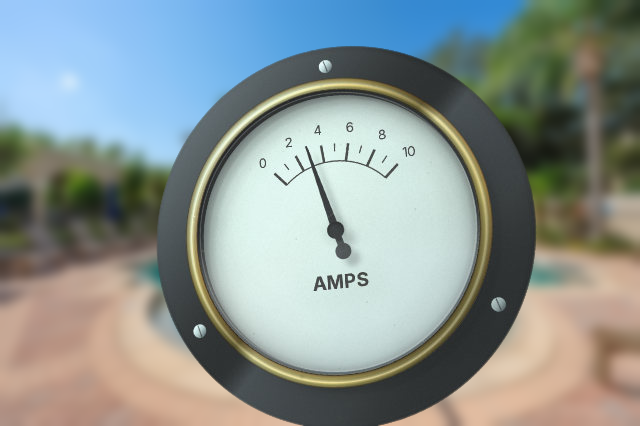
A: 3,A
